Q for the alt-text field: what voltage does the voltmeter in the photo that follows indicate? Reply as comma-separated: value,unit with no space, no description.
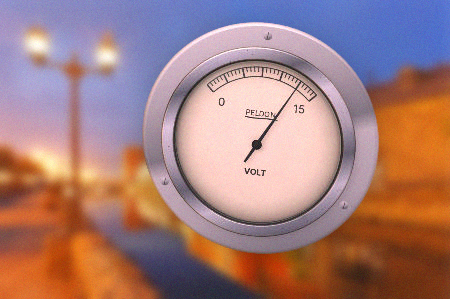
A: 12.5,V
